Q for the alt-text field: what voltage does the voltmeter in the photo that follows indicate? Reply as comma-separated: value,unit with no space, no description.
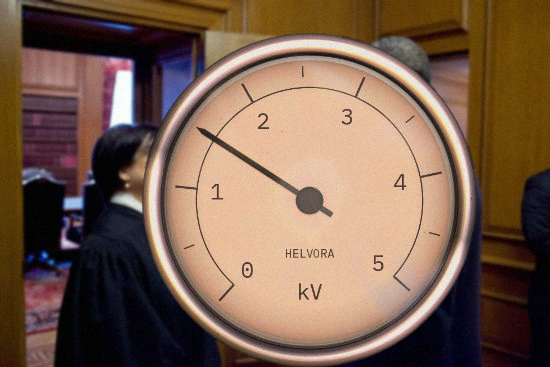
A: 1.5,kV
